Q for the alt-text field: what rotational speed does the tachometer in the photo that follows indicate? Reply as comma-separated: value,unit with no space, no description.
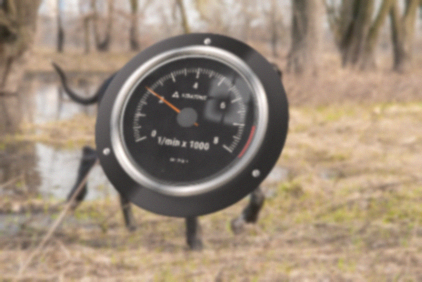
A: 2000,rpm
